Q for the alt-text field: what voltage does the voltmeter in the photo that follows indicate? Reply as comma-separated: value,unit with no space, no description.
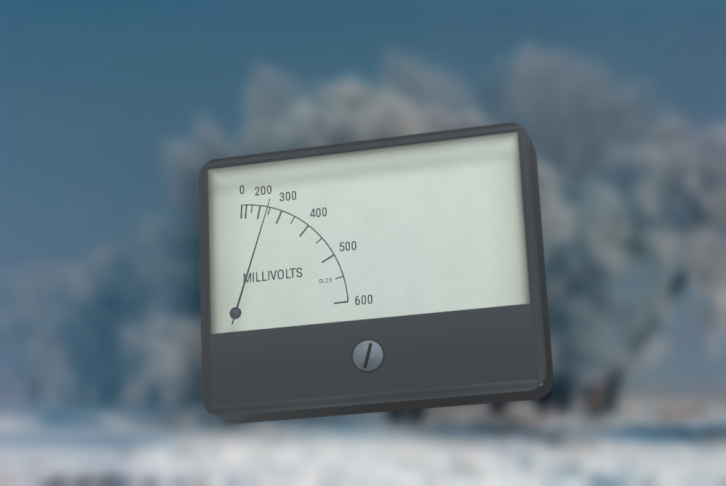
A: 250,mV
